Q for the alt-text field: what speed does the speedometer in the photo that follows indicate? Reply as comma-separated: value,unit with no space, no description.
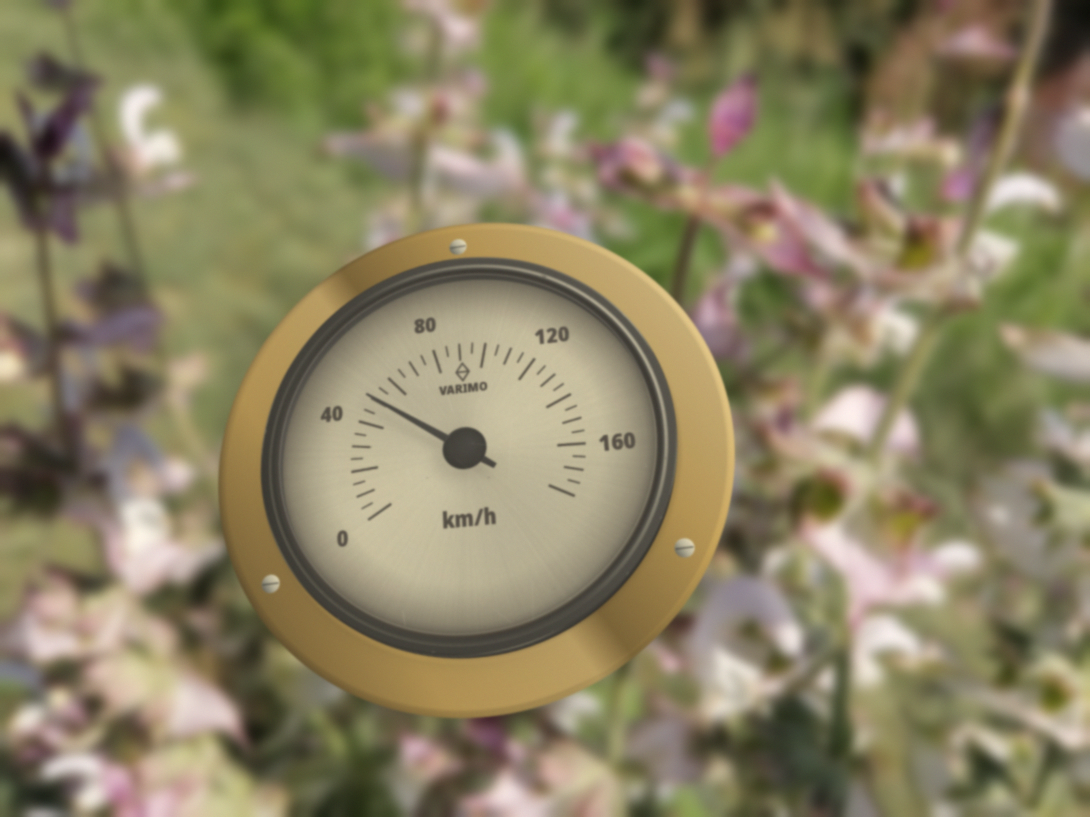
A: 50,km/h
